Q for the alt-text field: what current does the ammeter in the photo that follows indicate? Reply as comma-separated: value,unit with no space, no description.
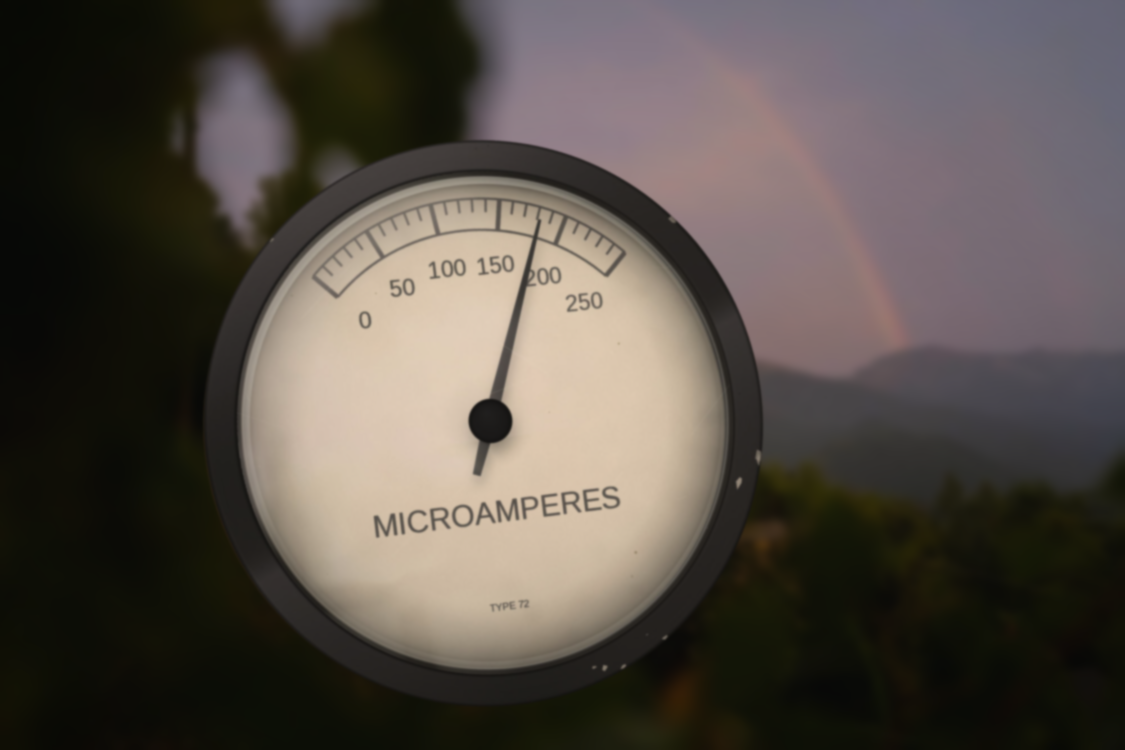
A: 180,µA
